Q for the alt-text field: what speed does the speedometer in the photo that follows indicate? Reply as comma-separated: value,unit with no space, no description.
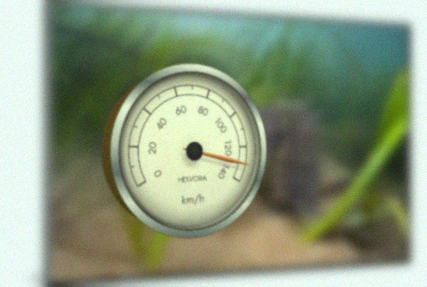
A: 130,km/h
